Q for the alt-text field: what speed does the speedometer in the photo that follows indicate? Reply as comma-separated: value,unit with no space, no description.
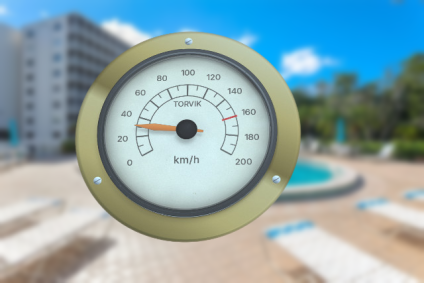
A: 30,km/h
